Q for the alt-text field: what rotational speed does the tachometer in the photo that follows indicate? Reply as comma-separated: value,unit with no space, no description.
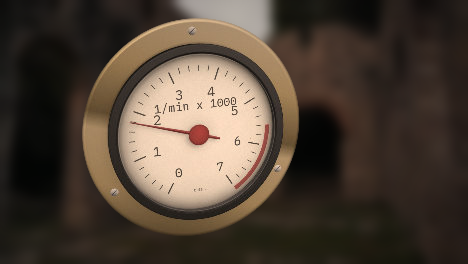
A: 1800,rpm
